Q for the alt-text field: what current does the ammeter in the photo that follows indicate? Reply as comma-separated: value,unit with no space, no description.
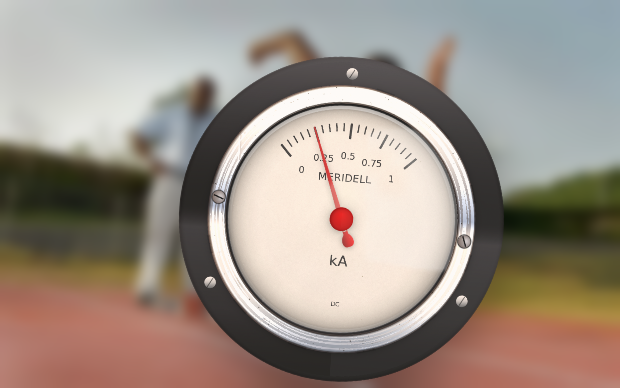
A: 0.25,kA
